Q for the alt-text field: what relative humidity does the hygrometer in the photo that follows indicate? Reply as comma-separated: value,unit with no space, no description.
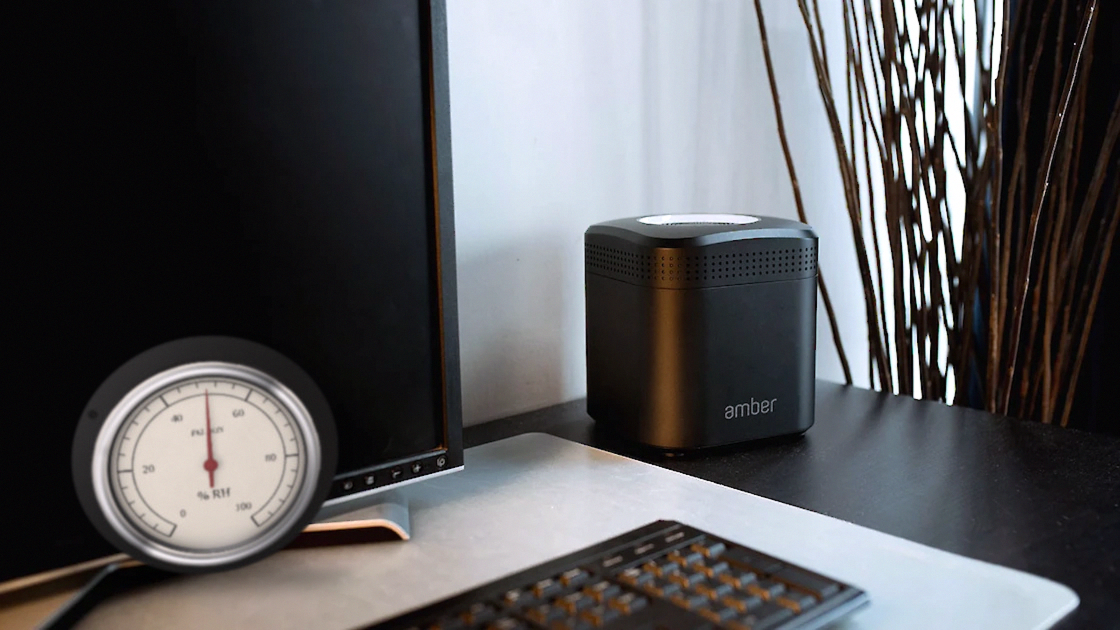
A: 50,%
